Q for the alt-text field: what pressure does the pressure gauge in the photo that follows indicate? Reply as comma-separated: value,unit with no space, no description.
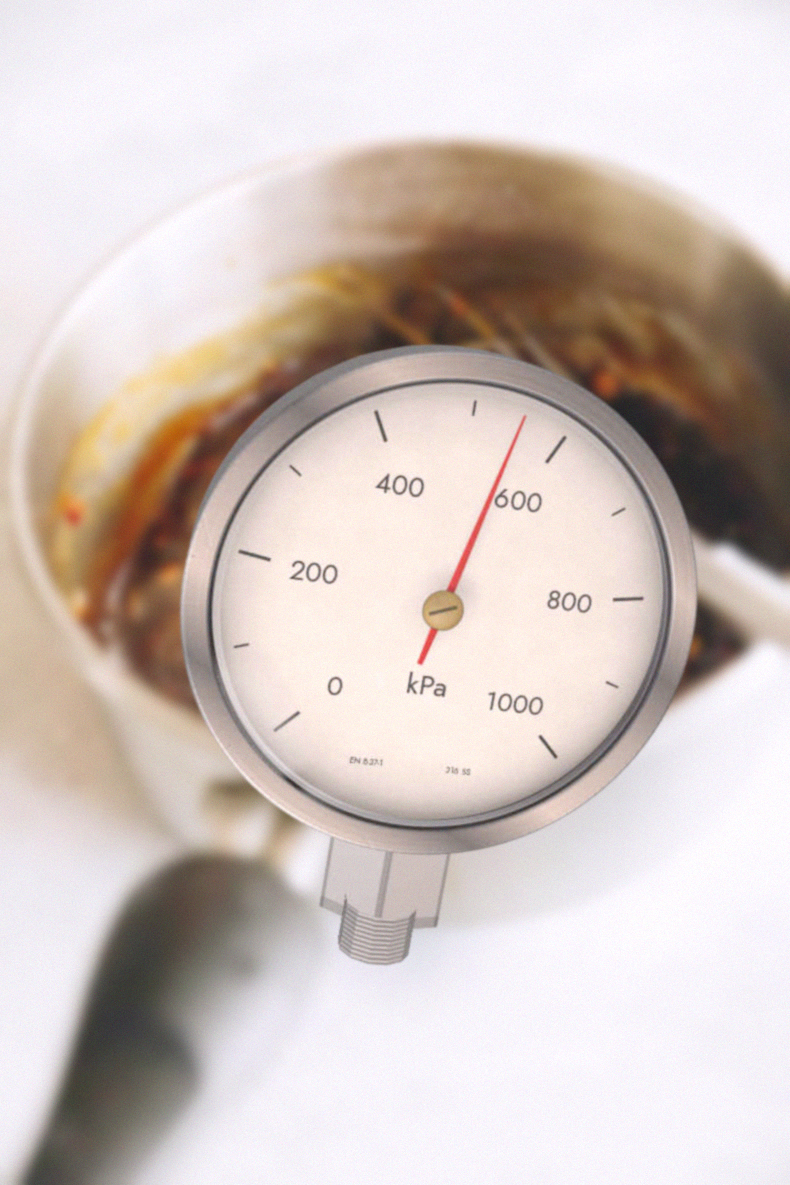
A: 550,kPa
